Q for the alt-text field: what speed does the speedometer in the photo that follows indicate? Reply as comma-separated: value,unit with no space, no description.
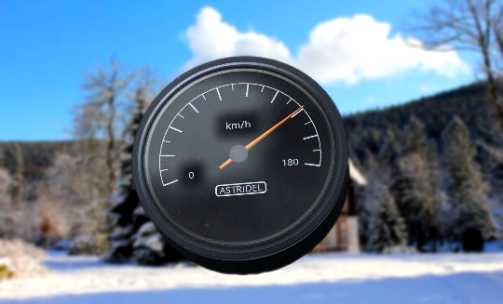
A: 140,km/h
